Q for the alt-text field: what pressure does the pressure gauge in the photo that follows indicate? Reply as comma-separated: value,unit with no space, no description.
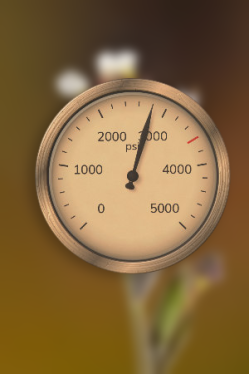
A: 2800,psi
